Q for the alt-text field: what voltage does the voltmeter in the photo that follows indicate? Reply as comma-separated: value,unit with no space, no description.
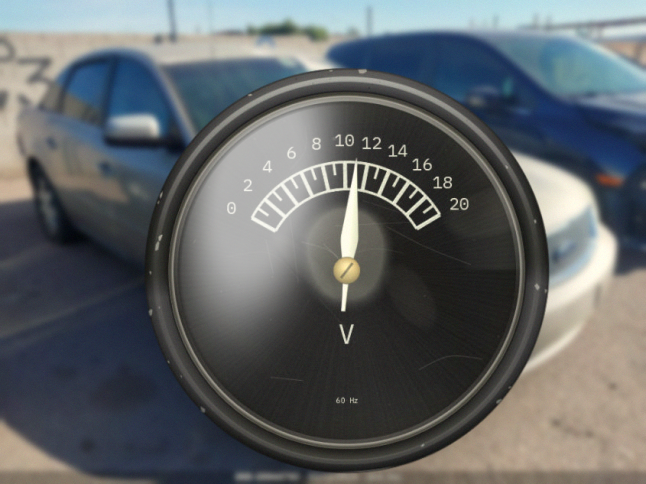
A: 11,V
